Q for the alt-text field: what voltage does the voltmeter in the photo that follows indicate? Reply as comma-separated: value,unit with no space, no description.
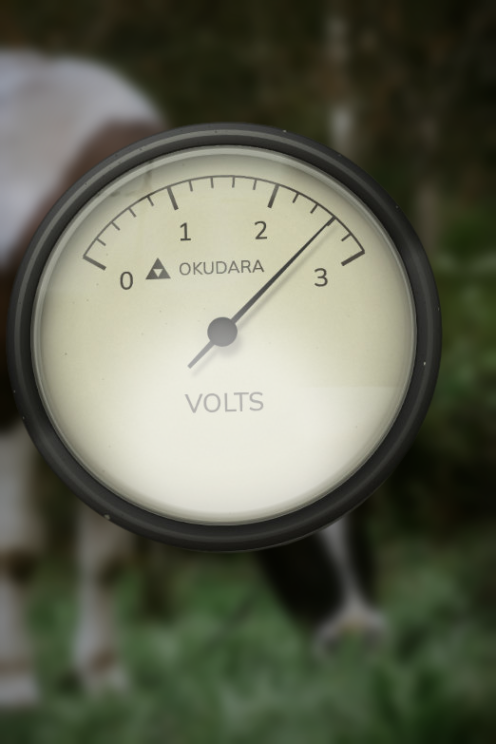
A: 2.6,V
